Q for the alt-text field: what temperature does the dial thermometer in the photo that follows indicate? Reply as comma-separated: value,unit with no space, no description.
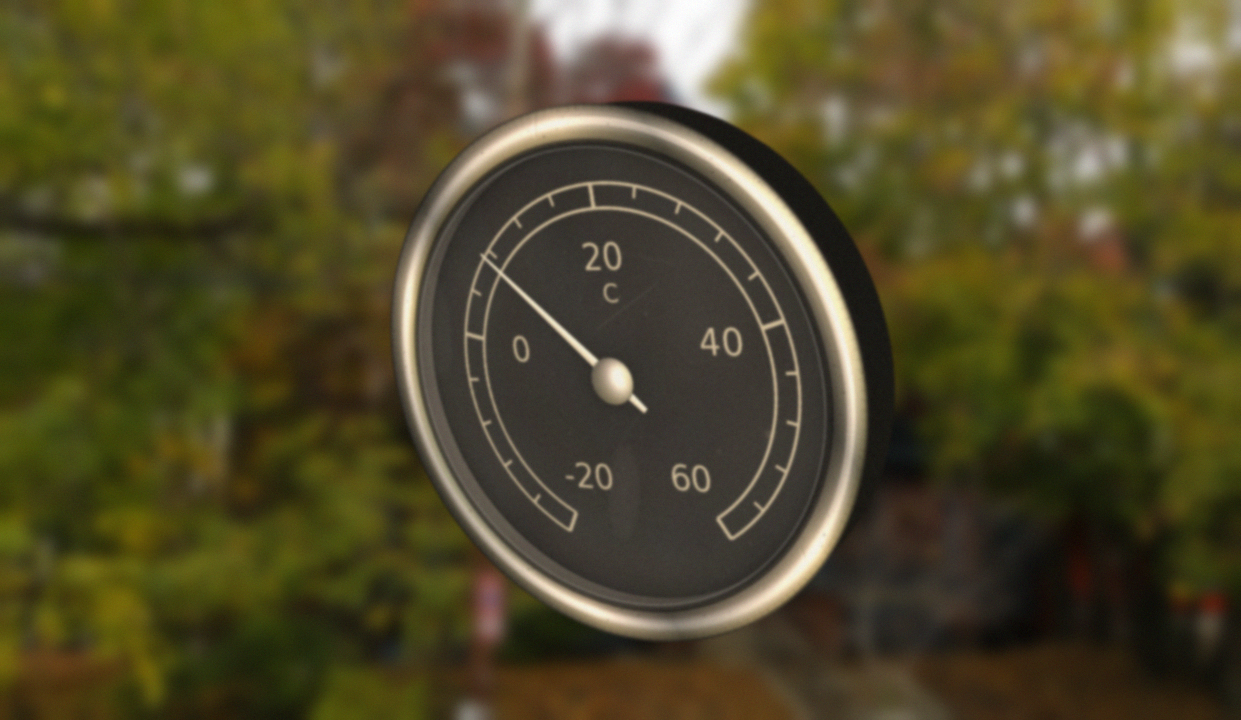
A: 8,°C
